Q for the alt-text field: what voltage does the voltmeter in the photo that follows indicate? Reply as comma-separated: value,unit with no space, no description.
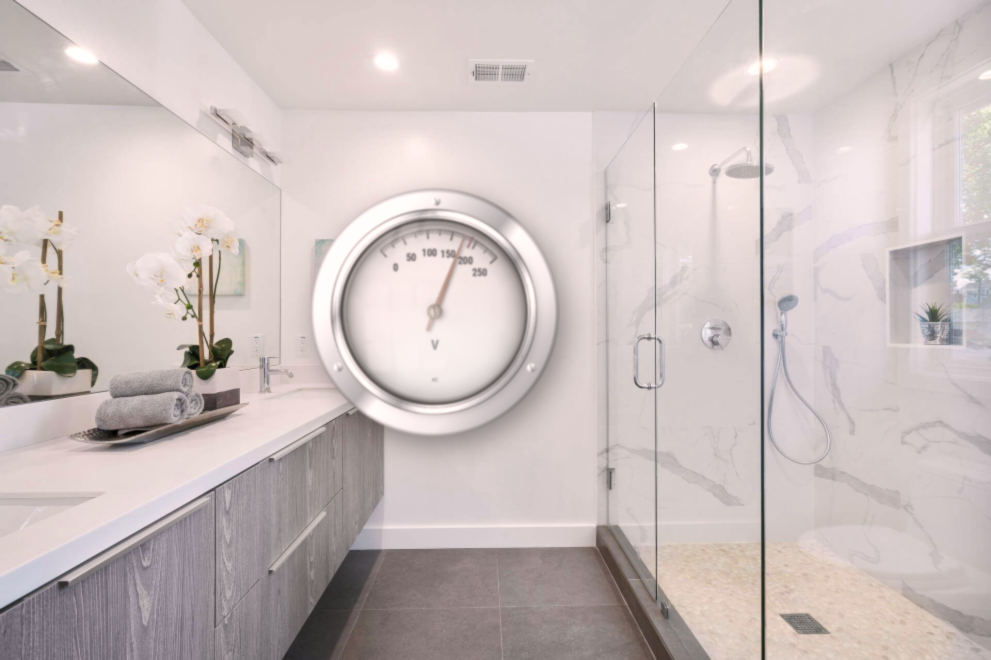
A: 175,V
